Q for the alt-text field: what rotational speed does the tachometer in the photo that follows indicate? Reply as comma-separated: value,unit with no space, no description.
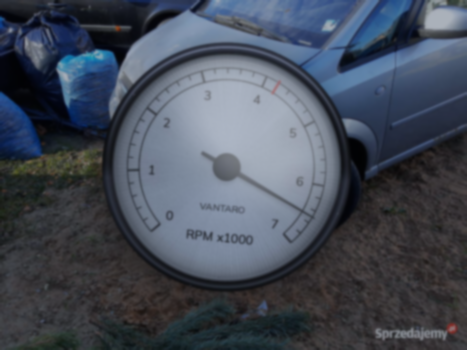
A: 6500,rpm
